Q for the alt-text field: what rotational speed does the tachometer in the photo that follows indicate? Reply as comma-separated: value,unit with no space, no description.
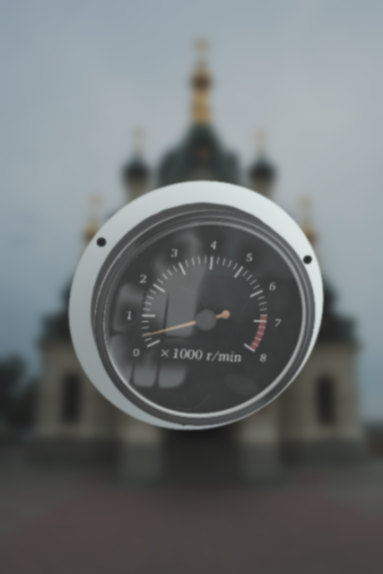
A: 400,rpm
